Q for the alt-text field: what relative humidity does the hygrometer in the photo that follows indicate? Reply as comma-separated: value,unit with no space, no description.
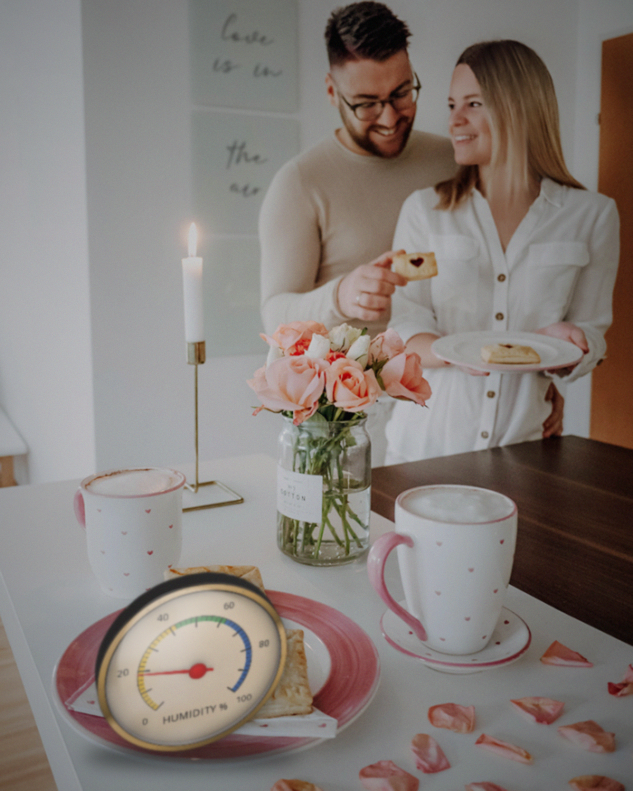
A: 20,%
